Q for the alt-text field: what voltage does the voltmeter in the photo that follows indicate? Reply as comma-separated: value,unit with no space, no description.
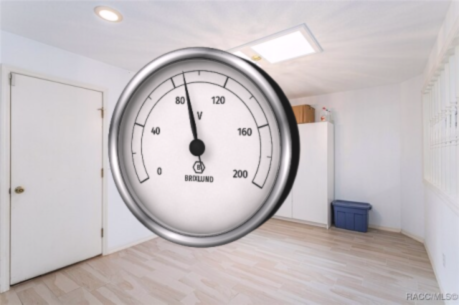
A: 90,V
